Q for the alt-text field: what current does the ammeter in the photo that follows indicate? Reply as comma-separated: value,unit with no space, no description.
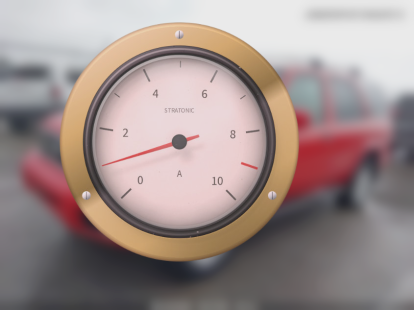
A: 1,A
